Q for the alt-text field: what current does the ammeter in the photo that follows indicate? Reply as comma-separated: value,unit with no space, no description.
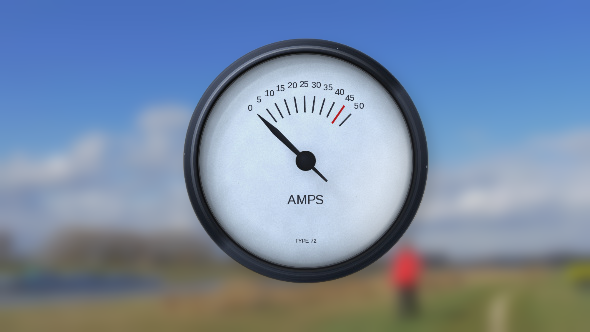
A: 0,A
